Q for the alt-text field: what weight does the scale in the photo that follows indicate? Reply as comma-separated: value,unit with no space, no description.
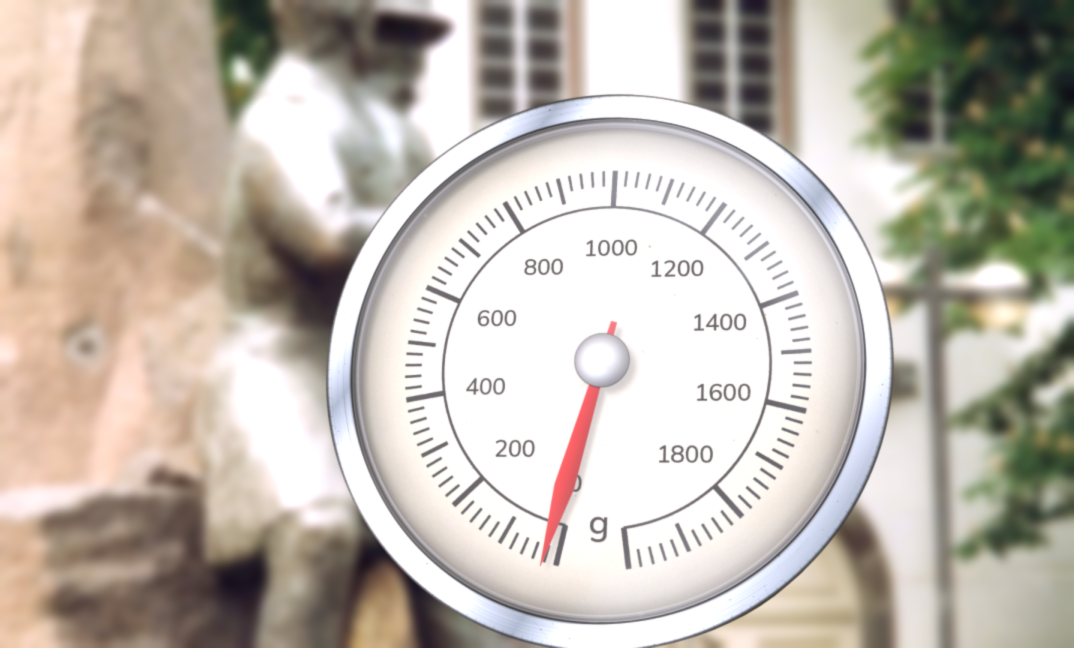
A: 20,g
